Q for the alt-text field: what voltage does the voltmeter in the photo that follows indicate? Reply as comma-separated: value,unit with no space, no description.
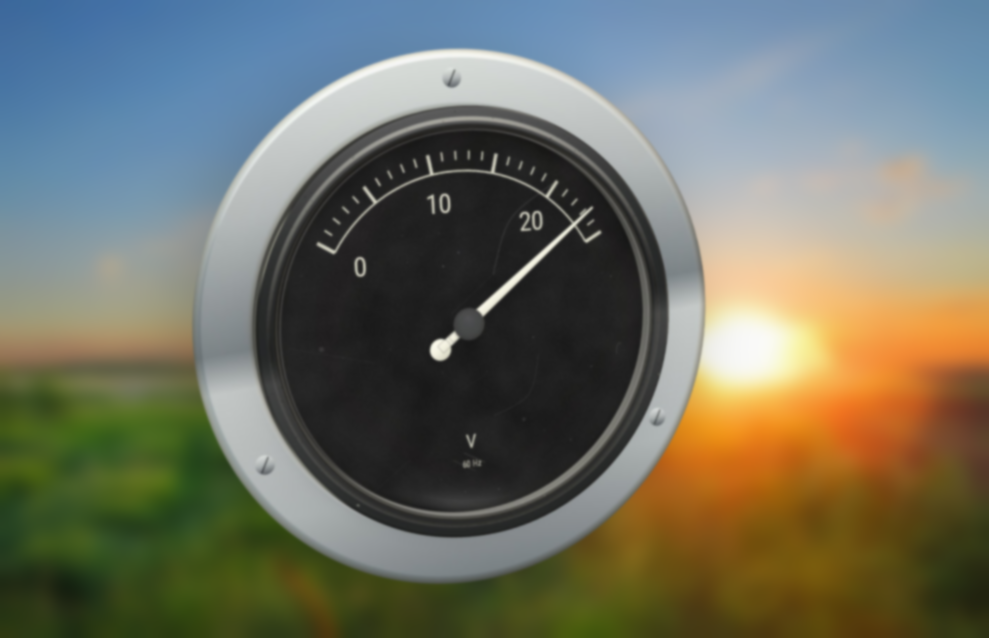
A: 23,V
